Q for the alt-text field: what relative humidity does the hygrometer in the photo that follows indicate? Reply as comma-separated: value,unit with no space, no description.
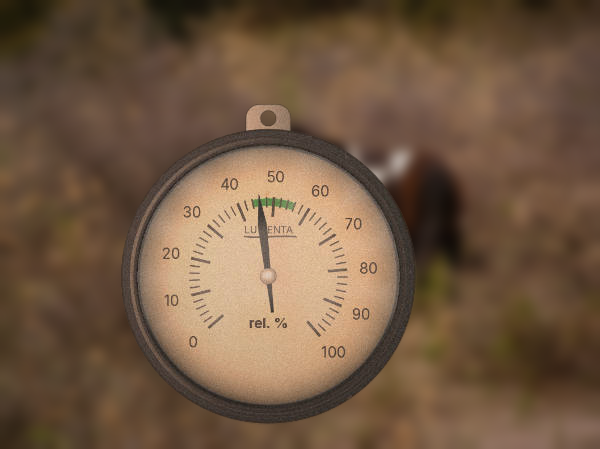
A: 46,%
